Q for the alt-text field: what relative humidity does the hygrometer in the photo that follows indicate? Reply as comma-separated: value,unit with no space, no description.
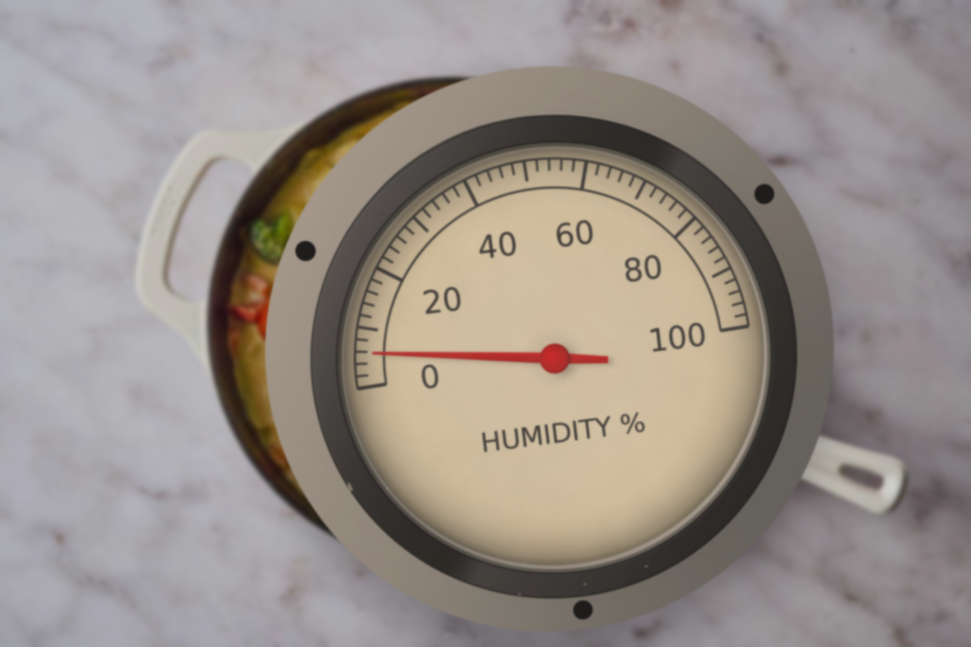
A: 6,%
